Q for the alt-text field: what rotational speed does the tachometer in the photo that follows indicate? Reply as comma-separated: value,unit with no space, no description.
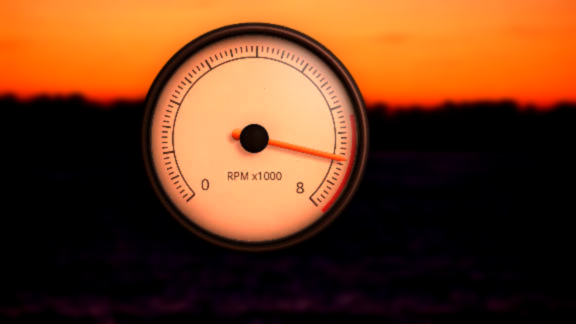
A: 7000,rpm
